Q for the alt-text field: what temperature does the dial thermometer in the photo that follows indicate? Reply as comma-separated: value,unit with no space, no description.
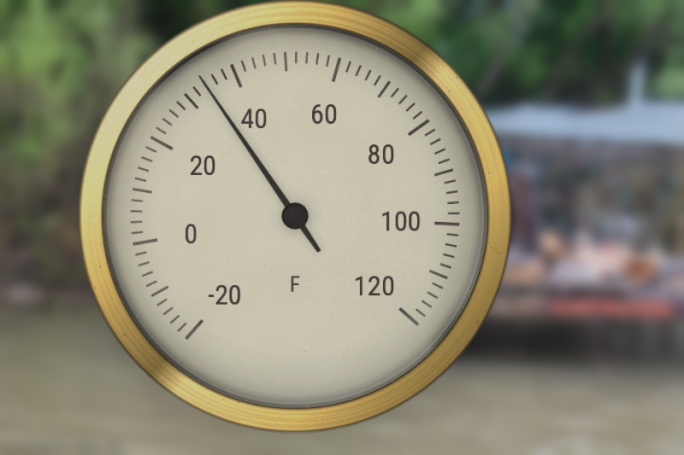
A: 34,°F
